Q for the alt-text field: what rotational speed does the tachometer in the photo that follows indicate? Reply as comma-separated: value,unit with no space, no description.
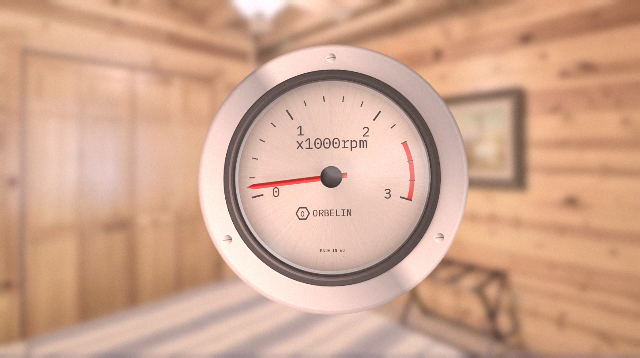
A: 100,rpm
